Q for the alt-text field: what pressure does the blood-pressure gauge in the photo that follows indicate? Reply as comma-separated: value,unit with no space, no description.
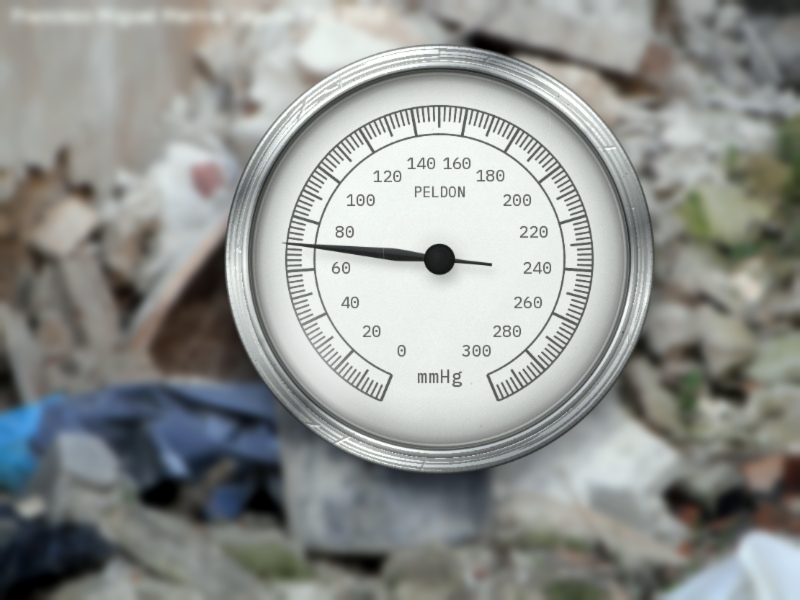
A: 70,mmHg
